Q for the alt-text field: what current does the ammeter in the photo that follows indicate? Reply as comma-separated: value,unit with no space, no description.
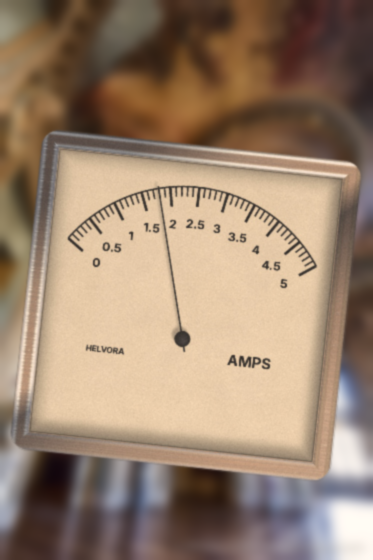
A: 1.8,A
